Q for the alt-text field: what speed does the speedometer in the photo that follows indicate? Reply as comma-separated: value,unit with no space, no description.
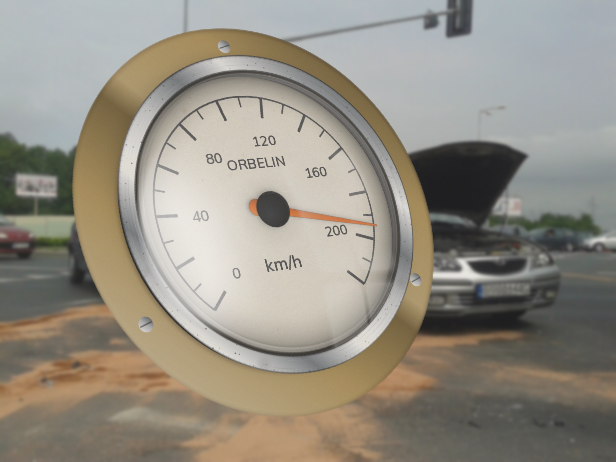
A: 195,km/h
